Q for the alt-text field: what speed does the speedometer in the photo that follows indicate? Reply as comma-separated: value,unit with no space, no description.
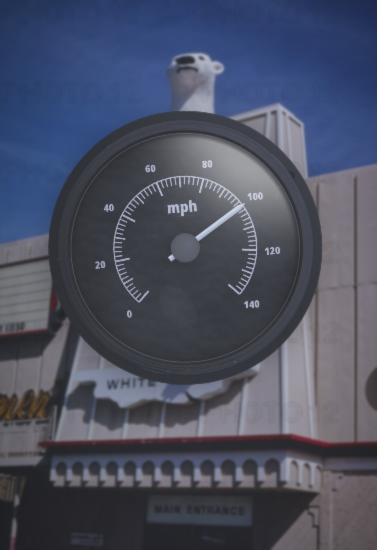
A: 100,mph
